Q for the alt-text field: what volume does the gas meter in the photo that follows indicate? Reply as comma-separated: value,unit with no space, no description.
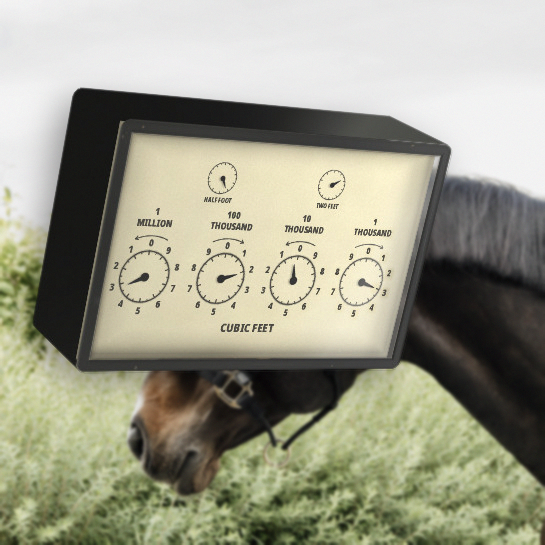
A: 320300,ft³
